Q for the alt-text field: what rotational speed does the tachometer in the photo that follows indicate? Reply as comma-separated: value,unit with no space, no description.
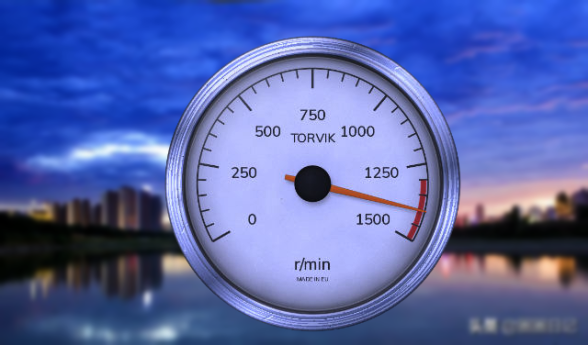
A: 1400,rpm
